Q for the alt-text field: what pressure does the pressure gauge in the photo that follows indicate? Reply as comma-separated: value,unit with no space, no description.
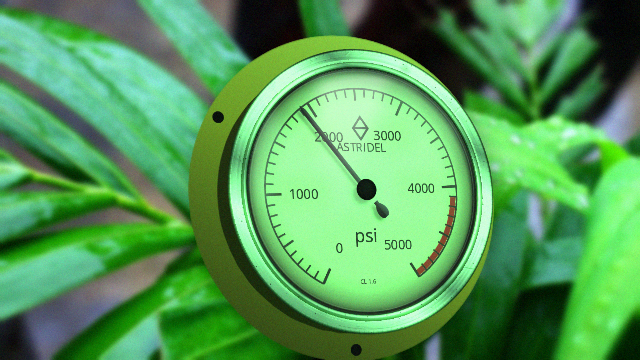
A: 1900,psi
